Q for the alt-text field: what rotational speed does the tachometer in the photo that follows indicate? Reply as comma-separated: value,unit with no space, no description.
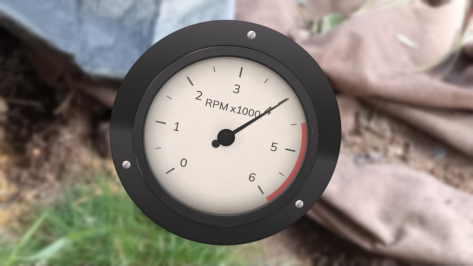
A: 4000,rpm
